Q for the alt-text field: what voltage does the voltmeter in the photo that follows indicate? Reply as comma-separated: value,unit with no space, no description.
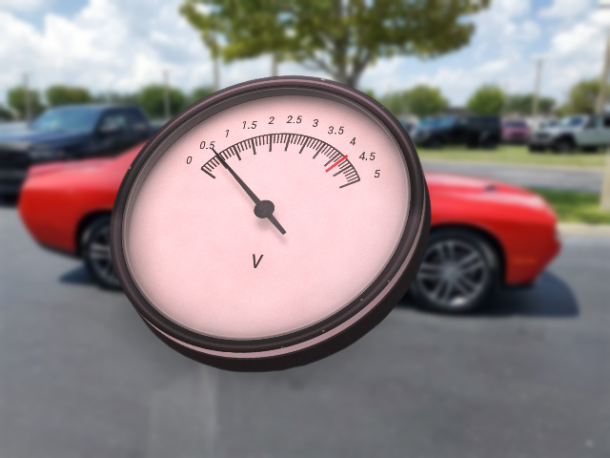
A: 0.5,V
